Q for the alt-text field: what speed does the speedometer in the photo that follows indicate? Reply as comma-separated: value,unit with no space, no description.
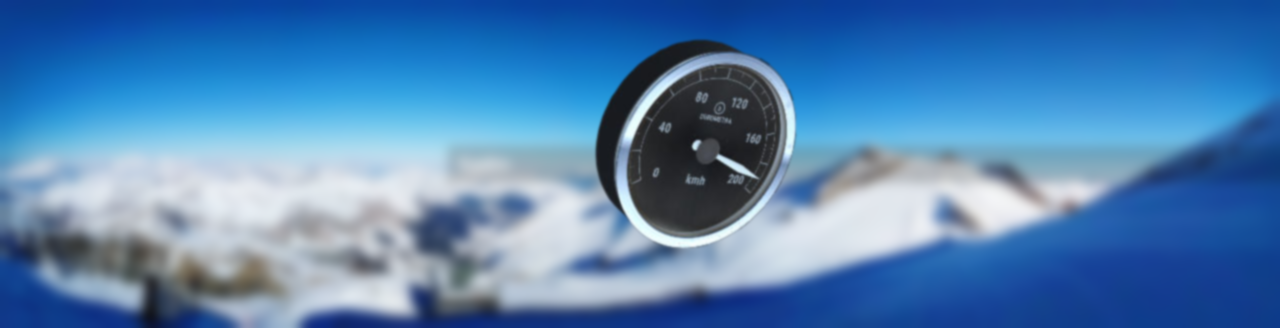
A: 190,km/h
